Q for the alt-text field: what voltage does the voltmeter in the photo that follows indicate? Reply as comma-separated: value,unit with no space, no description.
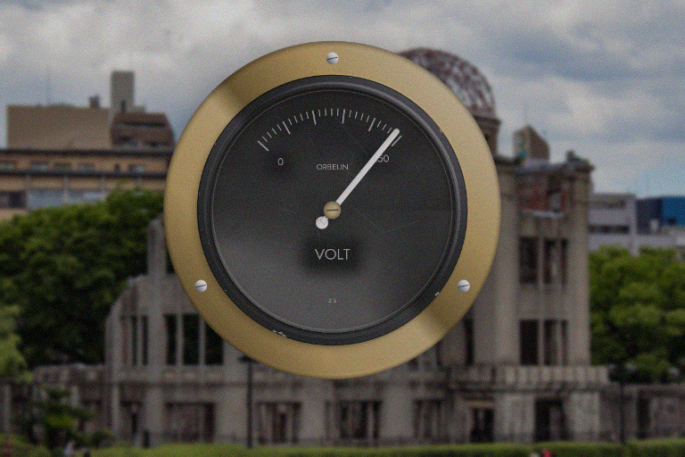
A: 240,V
